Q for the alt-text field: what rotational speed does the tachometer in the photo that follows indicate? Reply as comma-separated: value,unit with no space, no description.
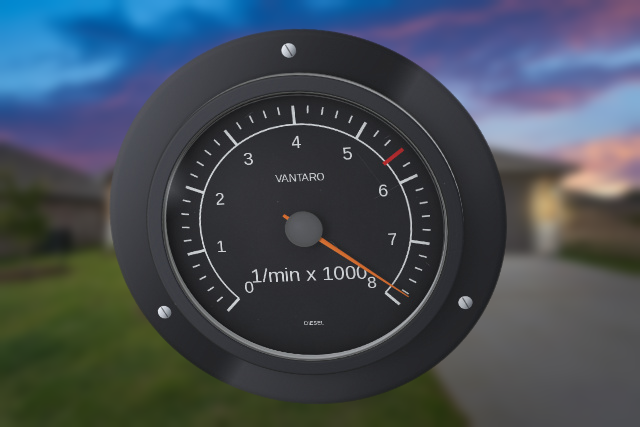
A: 7800,rpm
